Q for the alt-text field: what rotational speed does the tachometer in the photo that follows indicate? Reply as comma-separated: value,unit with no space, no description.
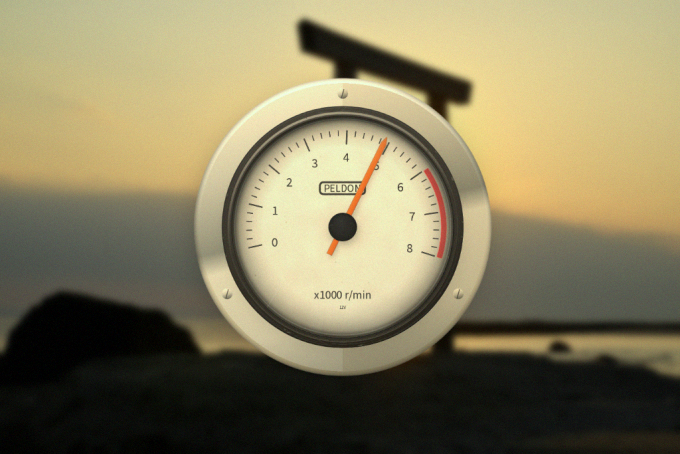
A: 4900,rpm
